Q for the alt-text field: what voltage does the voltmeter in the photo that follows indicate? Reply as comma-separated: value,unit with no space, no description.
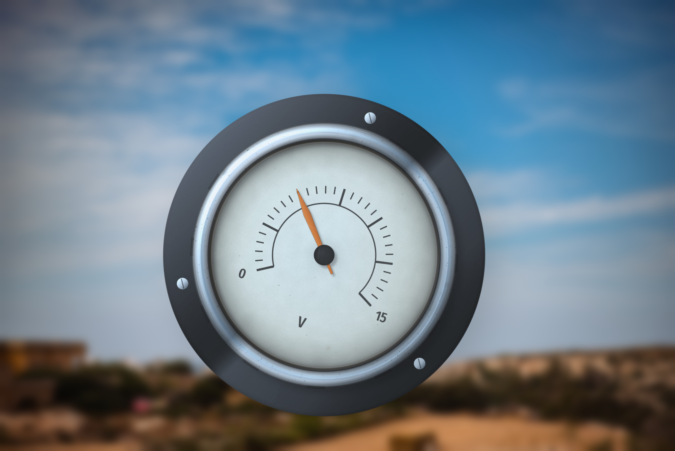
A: 5,V
